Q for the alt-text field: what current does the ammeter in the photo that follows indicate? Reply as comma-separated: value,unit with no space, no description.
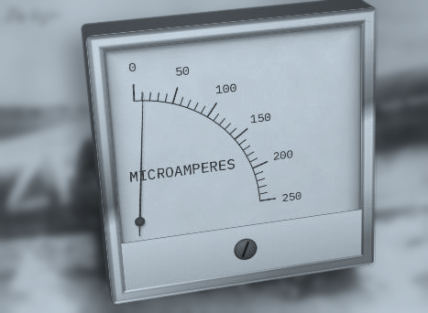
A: 10,µA
